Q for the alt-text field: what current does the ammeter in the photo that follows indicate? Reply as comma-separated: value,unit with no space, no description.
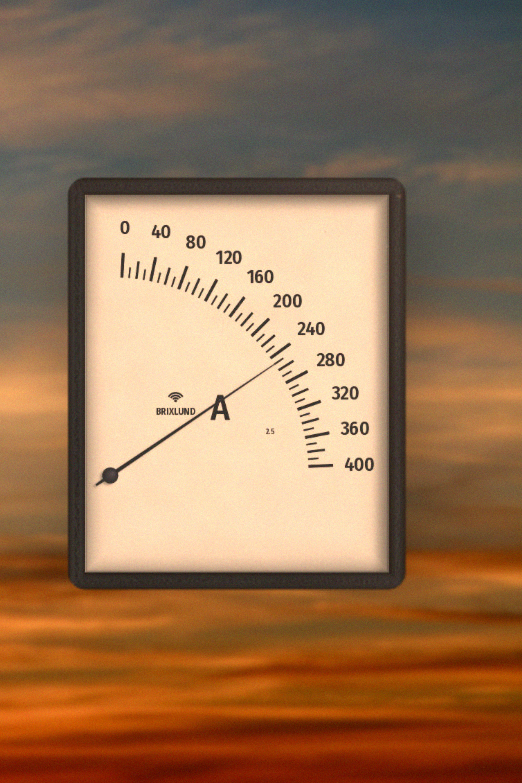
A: 250,A
